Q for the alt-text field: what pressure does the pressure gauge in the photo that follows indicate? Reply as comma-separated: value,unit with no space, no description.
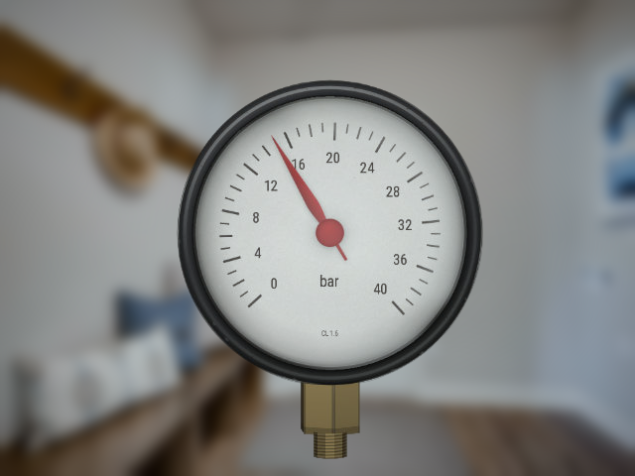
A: 15,bar
